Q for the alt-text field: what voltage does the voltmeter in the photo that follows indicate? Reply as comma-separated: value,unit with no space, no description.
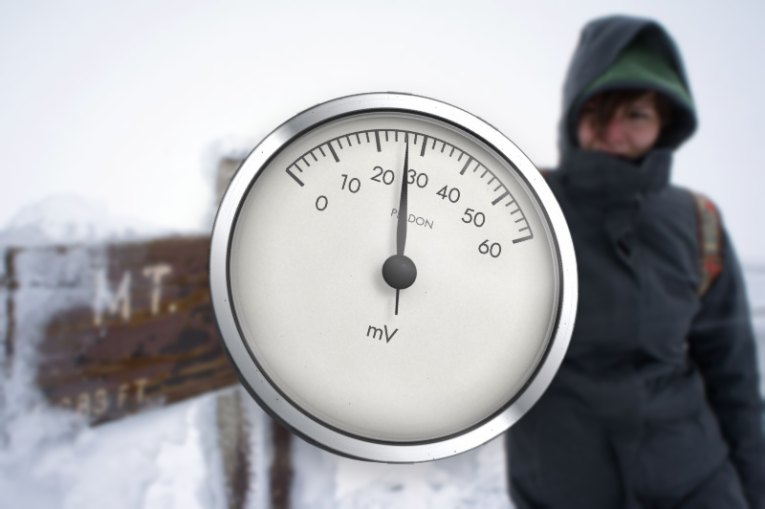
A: 26,mV
